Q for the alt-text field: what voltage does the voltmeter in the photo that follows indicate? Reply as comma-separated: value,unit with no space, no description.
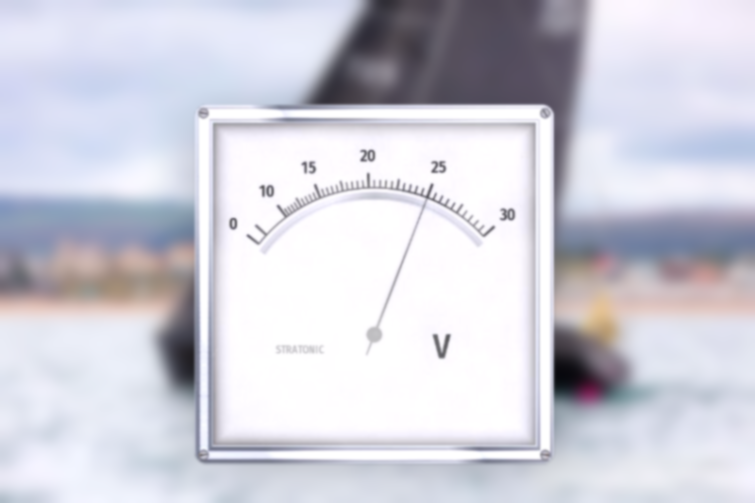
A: 25,V
